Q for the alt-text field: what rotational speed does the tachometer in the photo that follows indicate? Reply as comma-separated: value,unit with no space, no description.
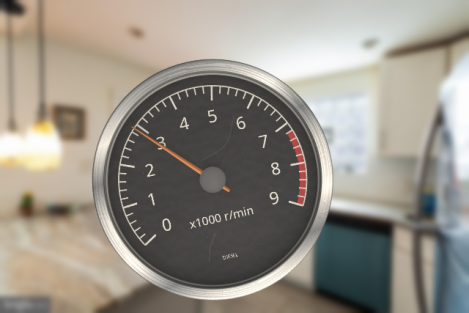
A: 2900,rpm
